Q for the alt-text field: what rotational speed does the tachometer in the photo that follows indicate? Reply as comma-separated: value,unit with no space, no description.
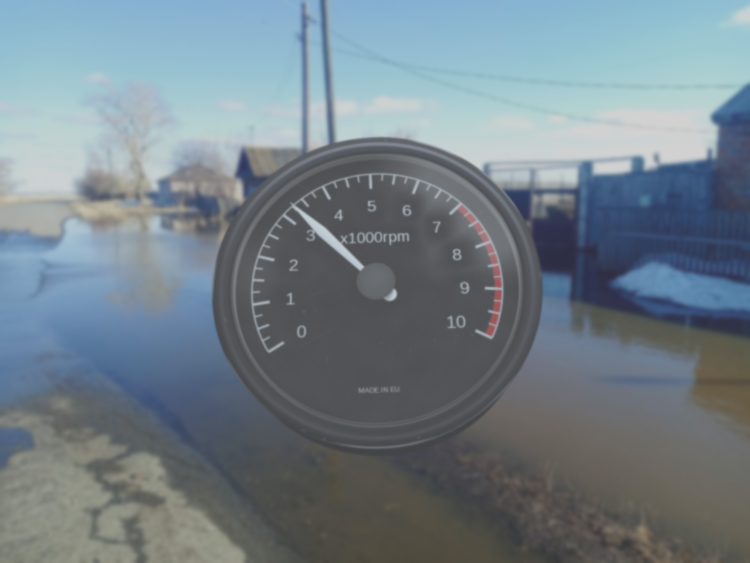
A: 3250,rpm
